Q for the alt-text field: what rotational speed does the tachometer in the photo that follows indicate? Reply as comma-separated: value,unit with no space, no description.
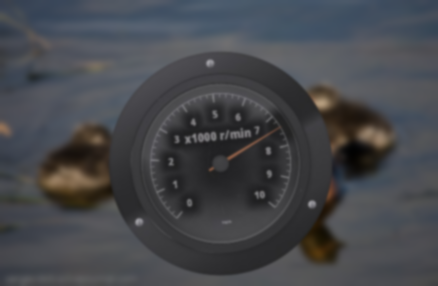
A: 7400,rpm
